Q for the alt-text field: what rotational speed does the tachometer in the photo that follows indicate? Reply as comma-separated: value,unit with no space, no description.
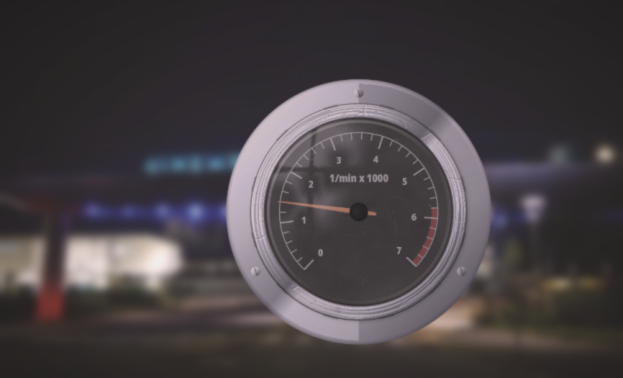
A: 1400,rpm
